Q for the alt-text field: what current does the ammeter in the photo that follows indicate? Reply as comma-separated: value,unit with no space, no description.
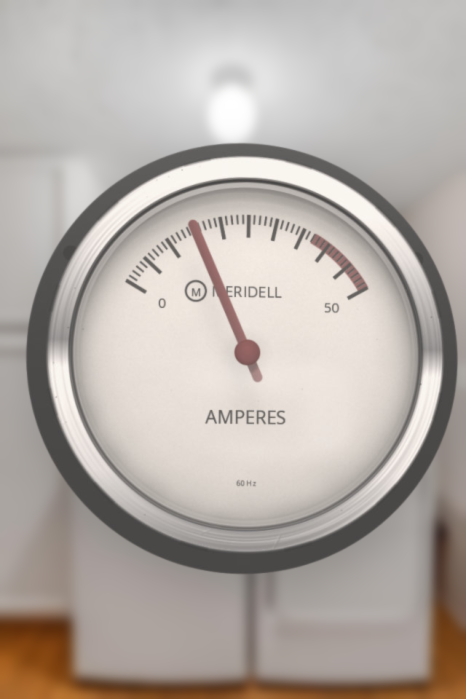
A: 15,A
